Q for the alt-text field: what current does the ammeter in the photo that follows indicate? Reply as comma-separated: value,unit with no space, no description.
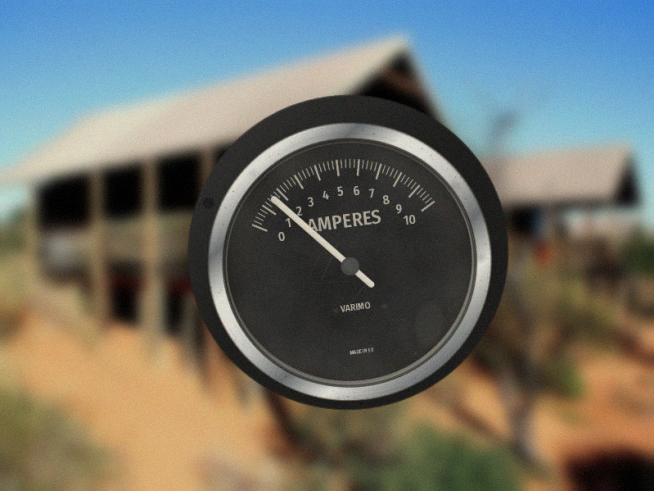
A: 1.6,A
